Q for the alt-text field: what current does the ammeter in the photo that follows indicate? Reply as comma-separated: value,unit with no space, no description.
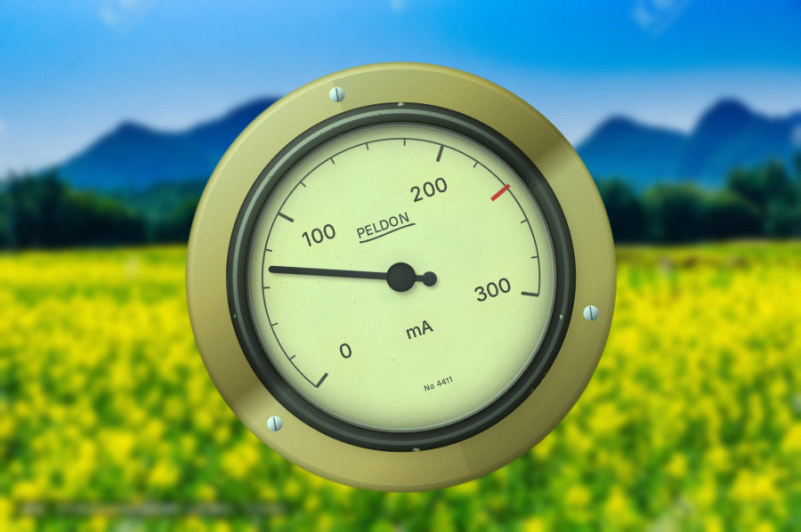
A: 70,mA
